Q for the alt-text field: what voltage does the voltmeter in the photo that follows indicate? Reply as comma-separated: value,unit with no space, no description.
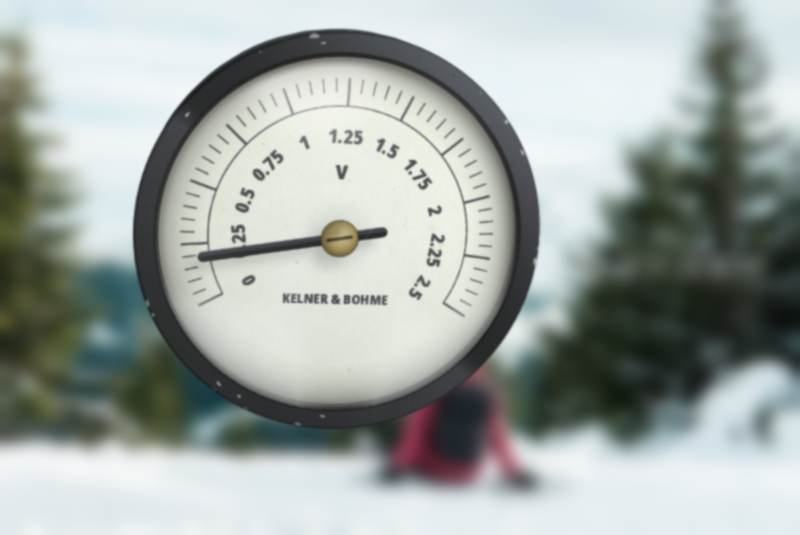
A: 0.2,V
